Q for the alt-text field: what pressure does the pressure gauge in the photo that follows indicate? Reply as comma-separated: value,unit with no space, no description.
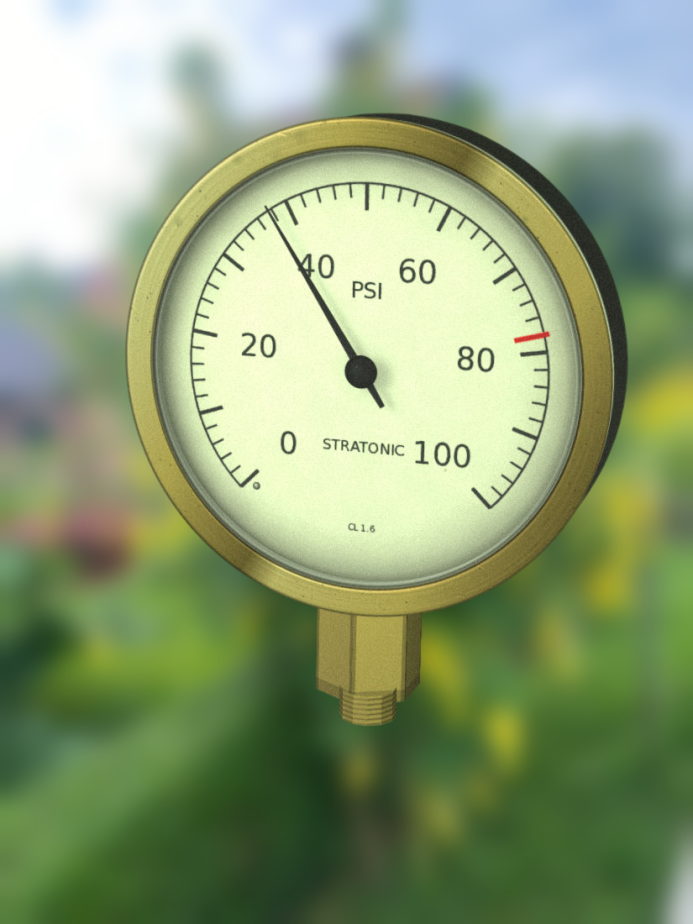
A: 38,psi
